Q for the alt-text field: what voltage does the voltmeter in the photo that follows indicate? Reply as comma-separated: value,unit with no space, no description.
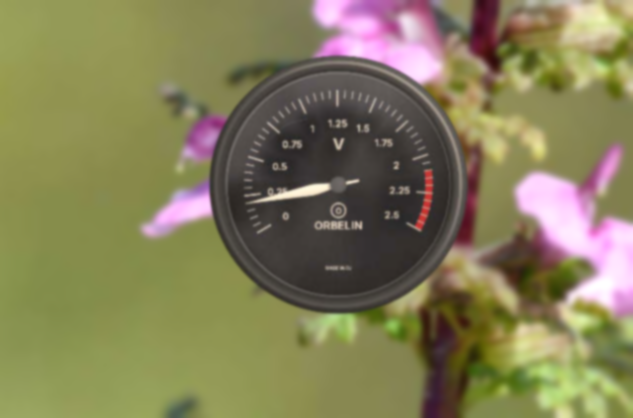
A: 0.2,V
